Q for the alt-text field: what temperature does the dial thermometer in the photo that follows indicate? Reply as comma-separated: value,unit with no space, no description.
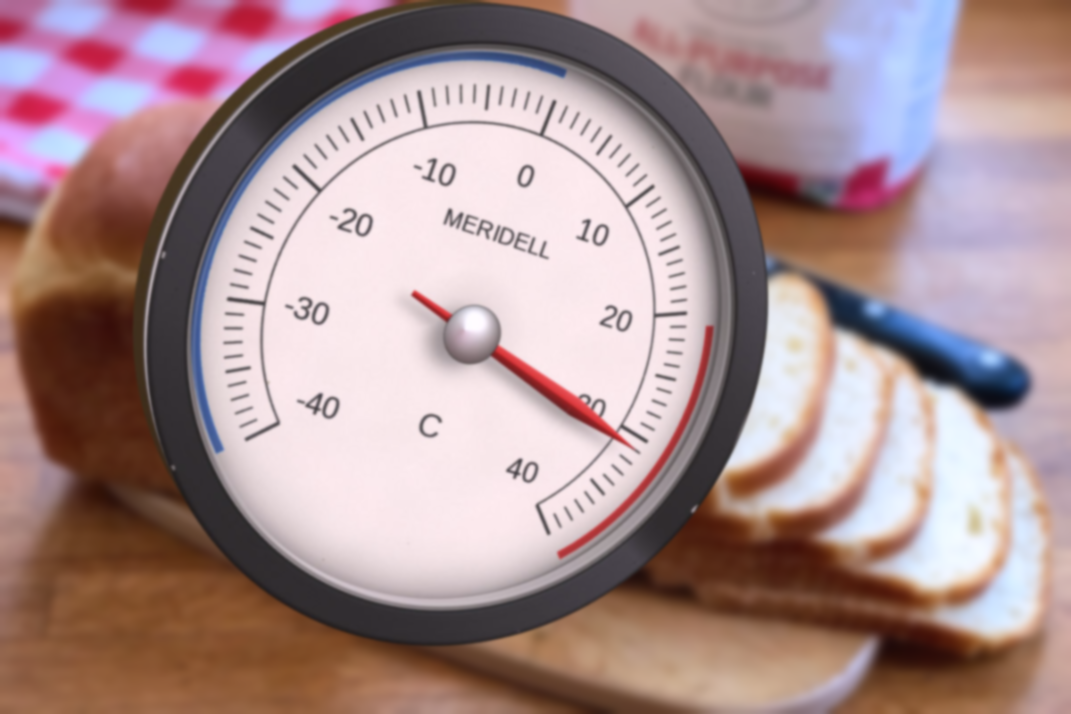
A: 31,°C
